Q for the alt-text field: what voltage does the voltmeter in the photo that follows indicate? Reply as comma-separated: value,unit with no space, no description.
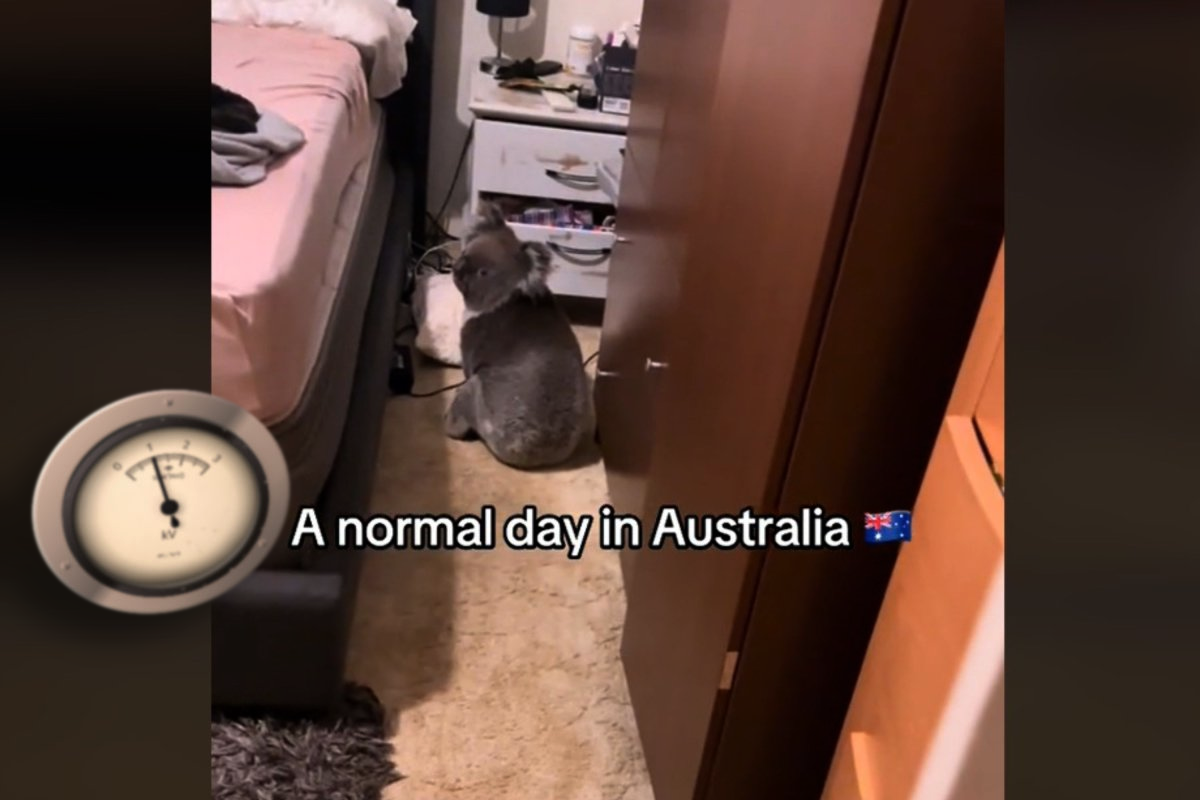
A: 1,kV
